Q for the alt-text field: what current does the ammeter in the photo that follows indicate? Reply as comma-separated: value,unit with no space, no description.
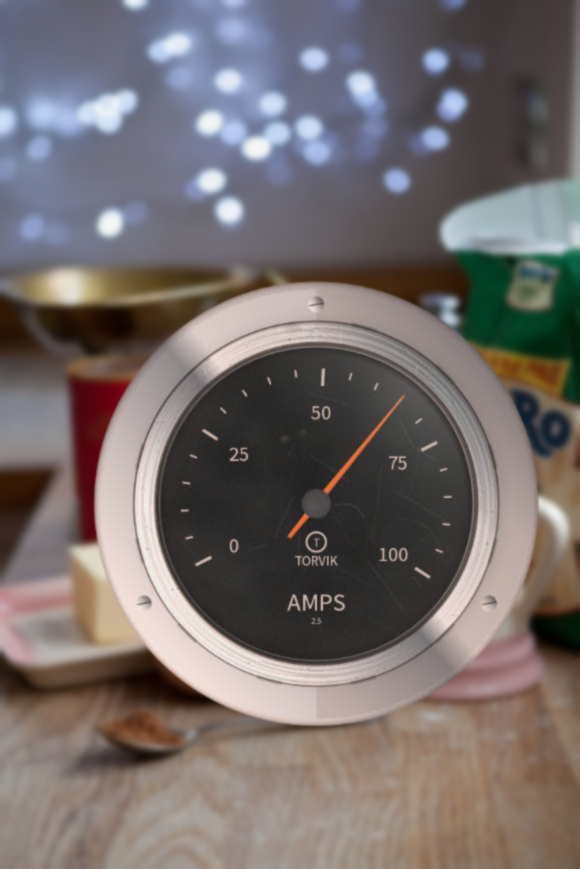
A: 65,A
